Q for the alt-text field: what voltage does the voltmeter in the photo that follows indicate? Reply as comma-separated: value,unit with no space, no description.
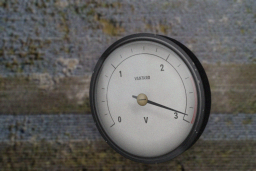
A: 2.9,V
